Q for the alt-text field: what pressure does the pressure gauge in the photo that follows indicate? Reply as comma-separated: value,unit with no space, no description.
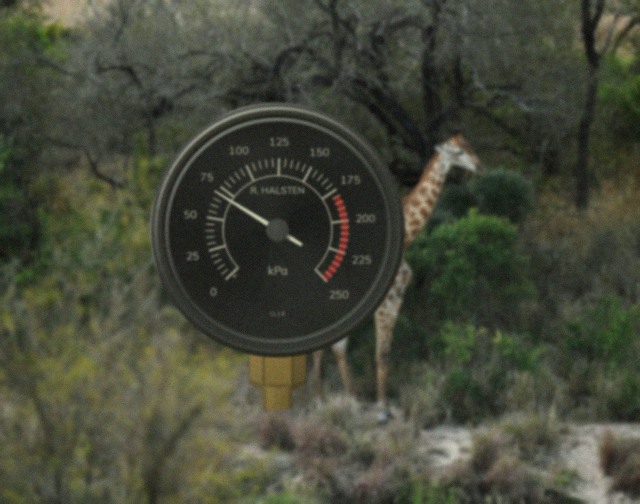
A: 70,kPa
